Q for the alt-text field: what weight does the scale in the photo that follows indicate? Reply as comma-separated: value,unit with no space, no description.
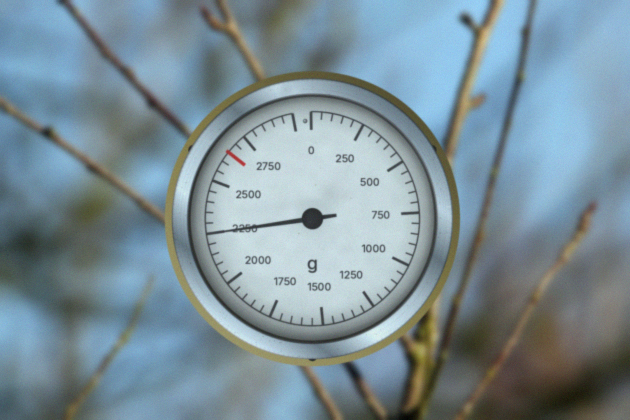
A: 2250,g
